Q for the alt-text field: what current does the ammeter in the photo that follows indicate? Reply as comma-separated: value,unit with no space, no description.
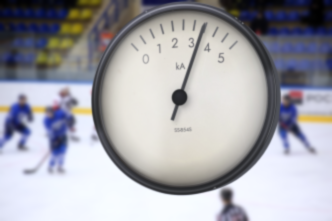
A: 3.5,kA
